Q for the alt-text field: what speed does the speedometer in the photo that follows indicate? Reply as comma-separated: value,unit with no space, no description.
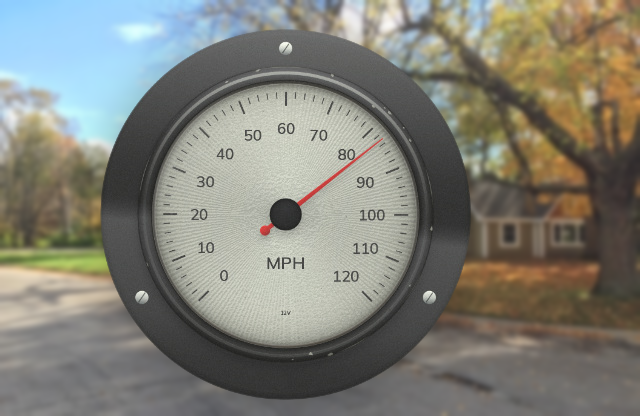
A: 83,mph
